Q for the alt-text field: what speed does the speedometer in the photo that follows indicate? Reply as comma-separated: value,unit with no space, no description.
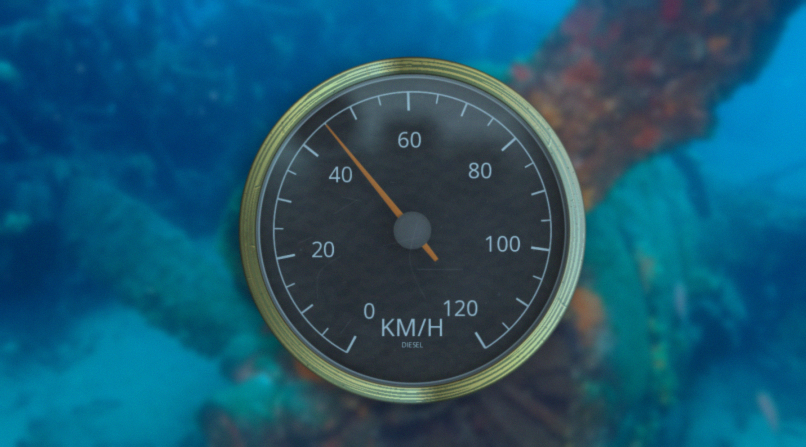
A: 45,km/h
